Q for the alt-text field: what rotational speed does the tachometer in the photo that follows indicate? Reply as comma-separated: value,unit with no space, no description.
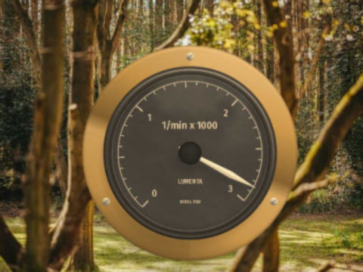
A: 2850,rpm
